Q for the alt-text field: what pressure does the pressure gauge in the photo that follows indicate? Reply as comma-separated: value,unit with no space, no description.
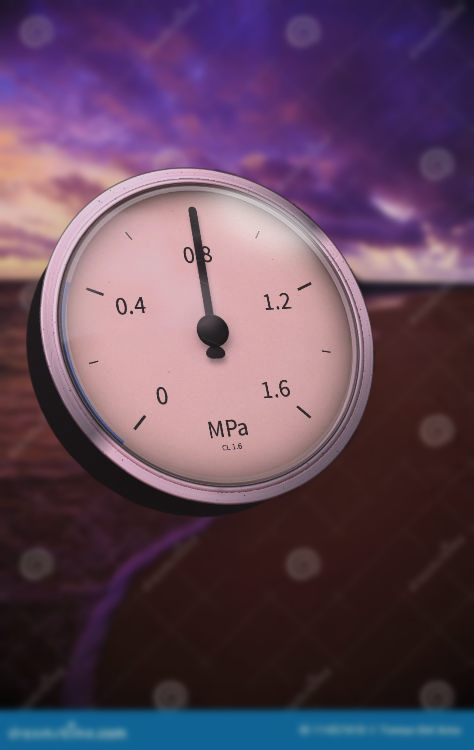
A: 0.8,MPa
